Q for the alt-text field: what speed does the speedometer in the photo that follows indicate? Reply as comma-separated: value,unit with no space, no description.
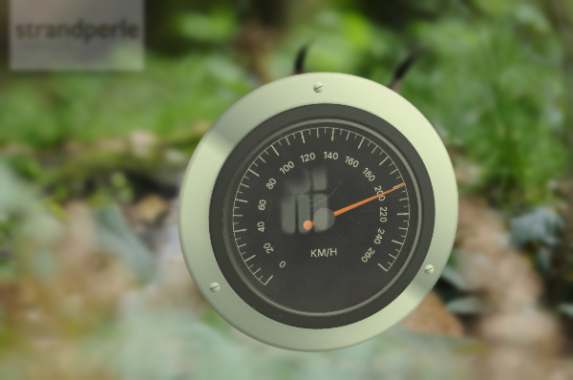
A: 200,km/h
